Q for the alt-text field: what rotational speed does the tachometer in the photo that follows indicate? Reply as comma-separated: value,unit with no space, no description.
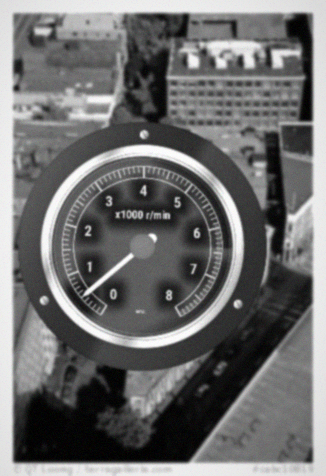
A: 500,rpm
